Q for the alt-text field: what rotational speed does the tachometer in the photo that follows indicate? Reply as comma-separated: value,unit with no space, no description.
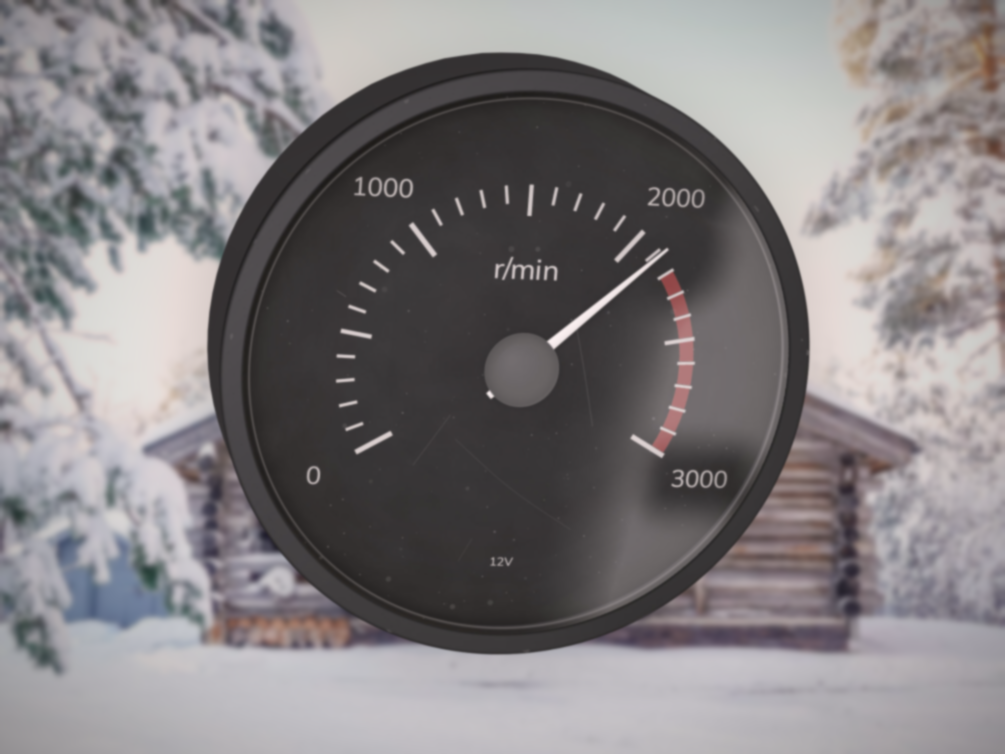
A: 2100,rpm
